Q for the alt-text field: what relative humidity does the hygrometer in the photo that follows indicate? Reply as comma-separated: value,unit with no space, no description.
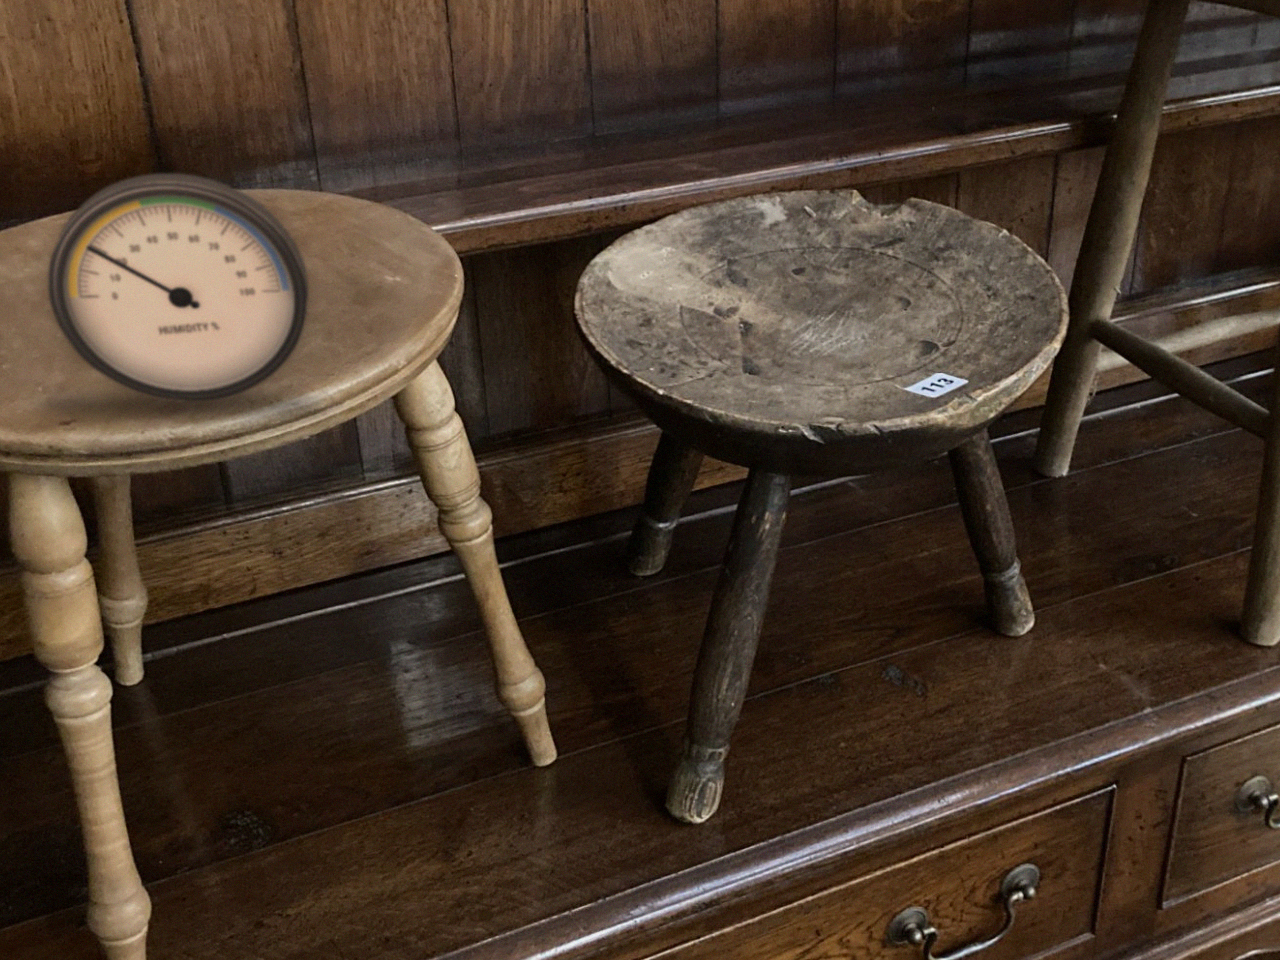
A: 20,%
